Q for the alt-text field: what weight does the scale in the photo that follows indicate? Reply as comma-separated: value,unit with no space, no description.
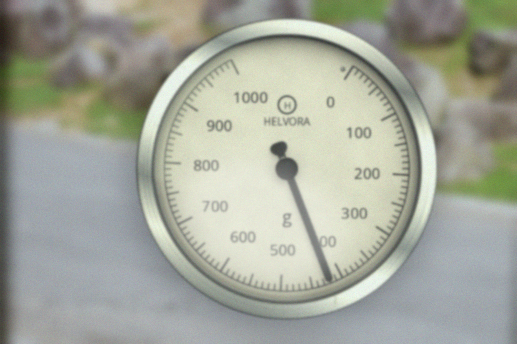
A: 420,g
